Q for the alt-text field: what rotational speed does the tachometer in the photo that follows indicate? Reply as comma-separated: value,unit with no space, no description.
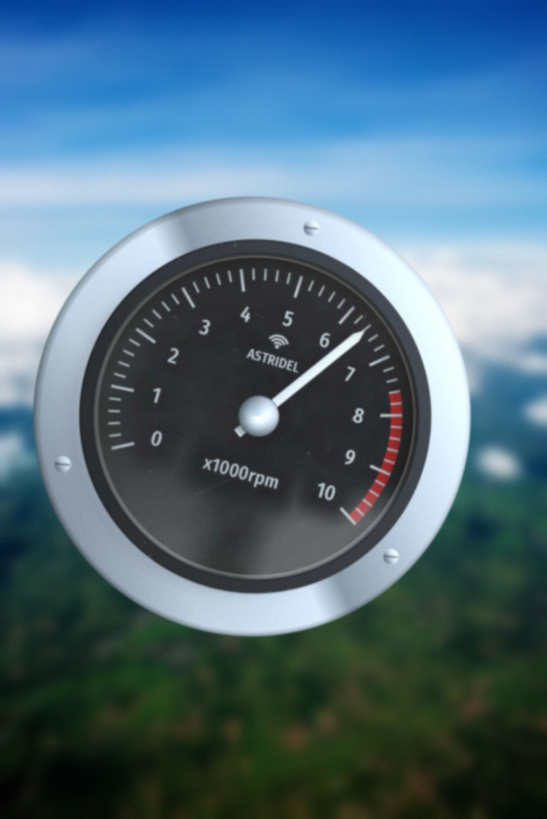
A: 6400,rpm
